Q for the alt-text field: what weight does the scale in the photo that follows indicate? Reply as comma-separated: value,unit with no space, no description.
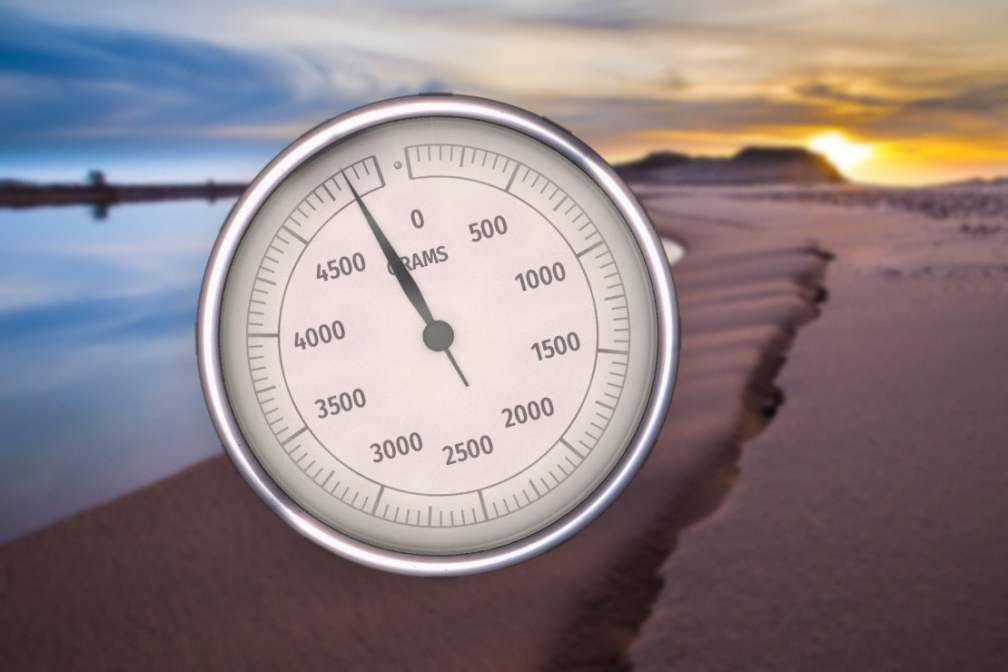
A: 4850,g
